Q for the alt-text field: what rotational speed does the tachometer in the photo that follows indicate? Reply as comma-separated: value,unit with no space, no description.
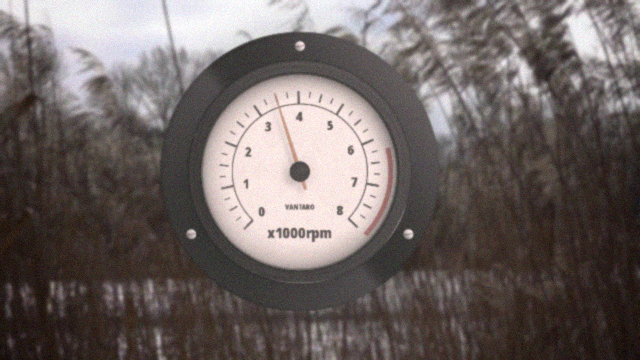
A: 3500,rpm
